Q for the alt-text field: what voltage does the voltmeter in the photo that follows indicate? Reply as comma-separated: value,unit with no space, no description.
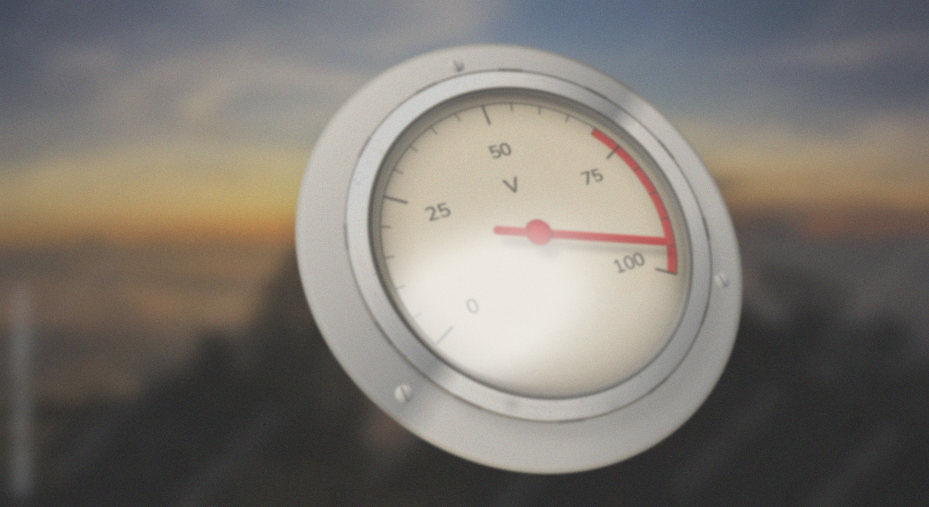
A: 95,V
